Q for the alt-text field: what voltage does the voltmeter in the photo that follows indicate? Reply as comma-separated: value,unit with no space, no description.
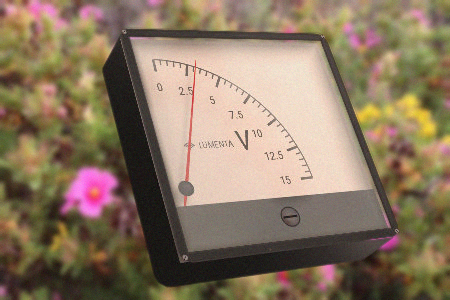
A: 3,V
